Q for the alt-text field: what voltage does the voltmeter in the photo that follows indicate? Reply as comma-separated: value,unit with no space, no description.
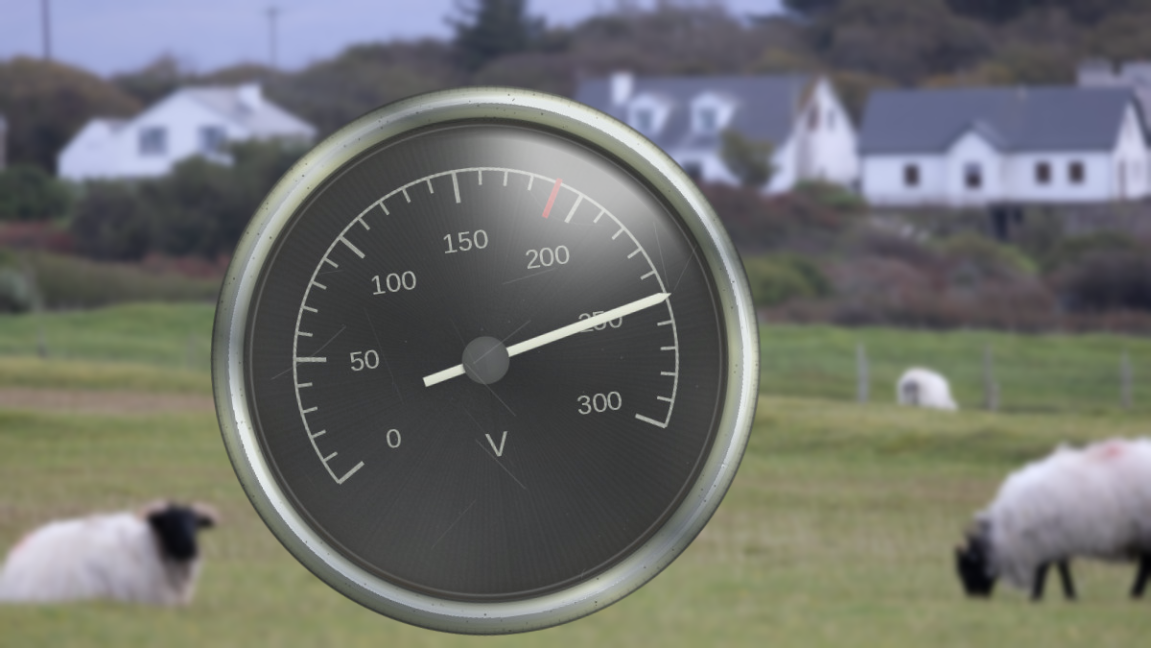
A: 250,V
